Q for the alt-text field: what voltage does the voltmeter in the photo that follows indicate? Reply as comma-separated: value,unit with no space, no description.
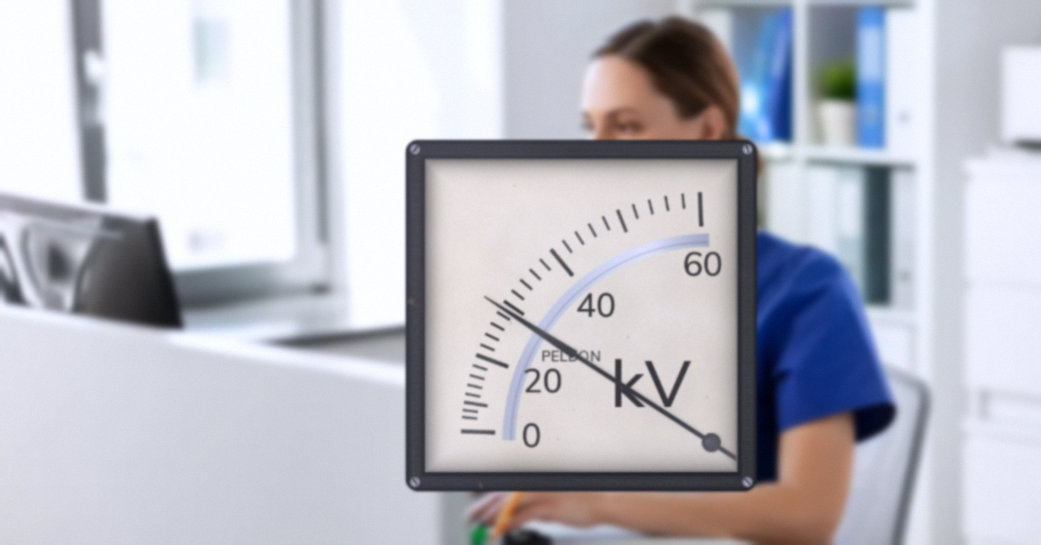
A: 29,kV
